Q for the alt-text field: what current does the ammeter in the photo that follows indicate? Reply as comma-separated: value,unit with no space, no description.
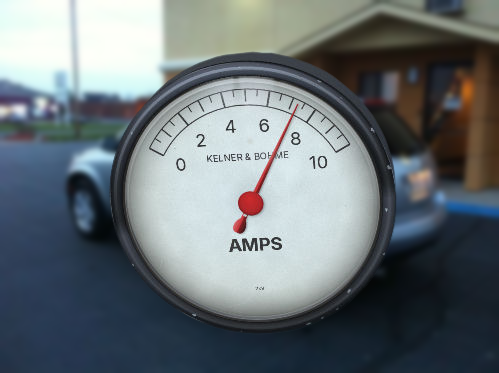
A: 7.25,A
